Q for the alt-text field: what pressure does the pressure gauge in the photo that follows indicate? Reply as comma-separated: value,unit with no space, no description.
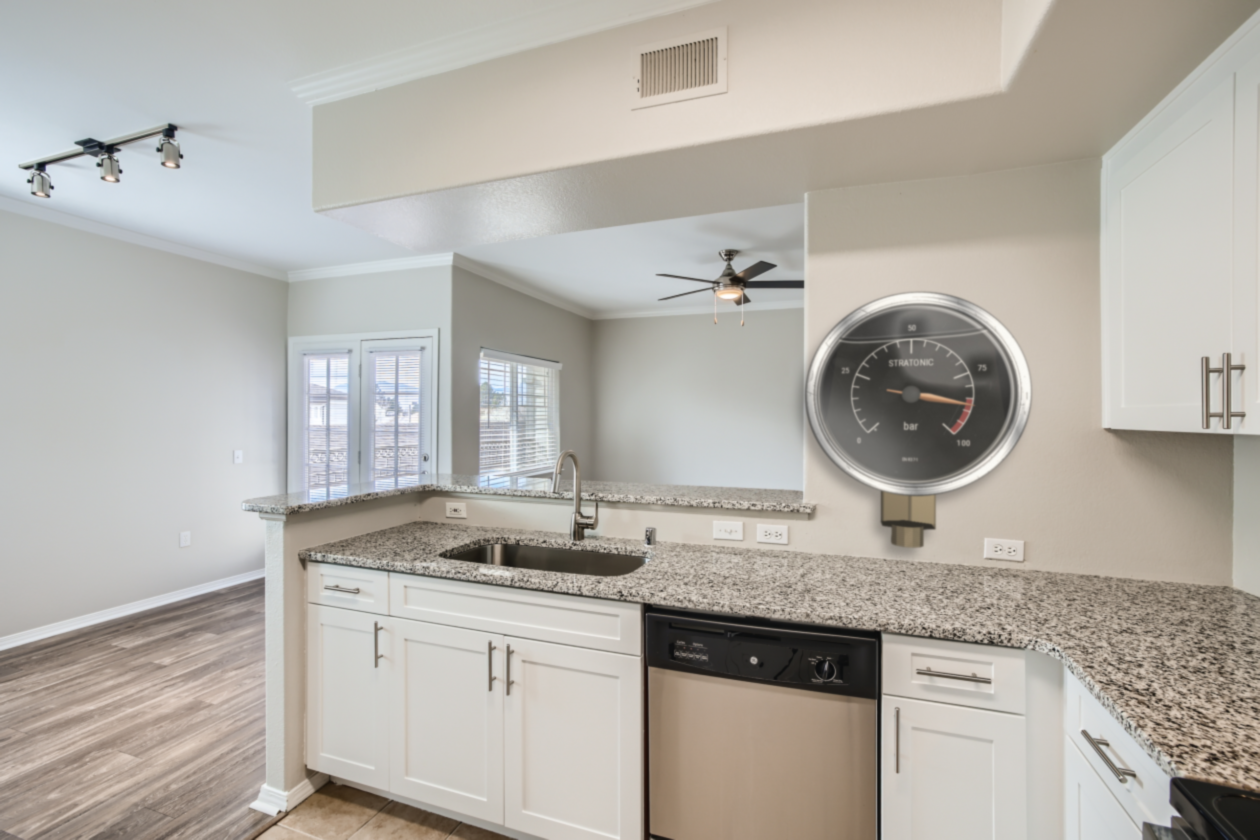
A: 87.5,bar
